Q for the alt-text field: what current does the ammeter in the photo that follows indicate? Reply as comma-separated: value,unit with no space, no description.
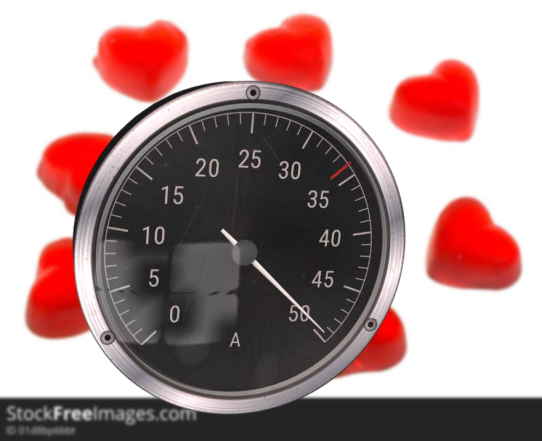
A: 49.5,A
